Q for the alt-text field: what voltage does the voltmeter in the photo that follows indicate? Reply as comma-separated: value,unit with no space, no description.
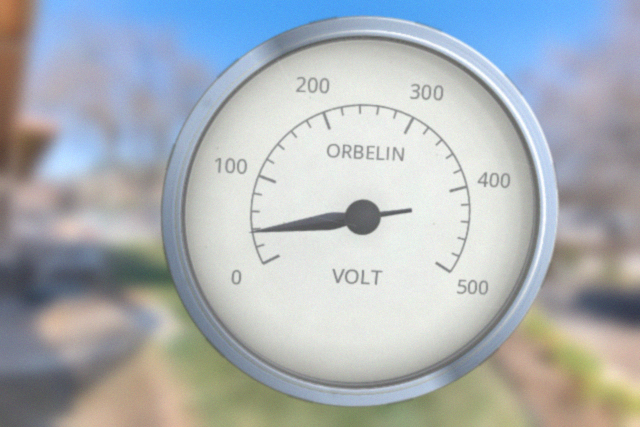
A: 40,V
